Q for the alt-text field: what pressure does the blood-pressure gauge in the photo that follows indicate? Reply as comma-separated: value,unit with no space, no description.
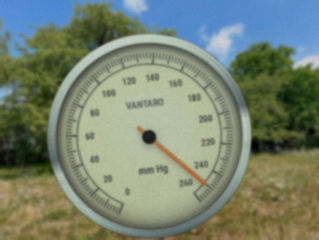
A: 250,mmHg
